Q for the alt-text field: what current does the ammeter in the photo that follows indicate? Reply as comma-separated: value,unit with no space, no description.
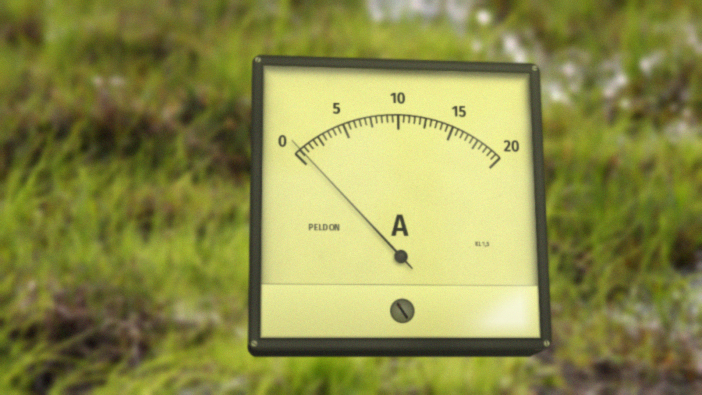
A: 0.5,A
